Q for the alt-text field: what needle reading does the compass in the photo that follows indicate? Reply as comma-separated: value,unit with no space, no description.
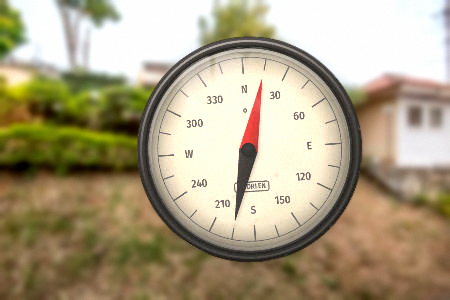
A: 15,°
